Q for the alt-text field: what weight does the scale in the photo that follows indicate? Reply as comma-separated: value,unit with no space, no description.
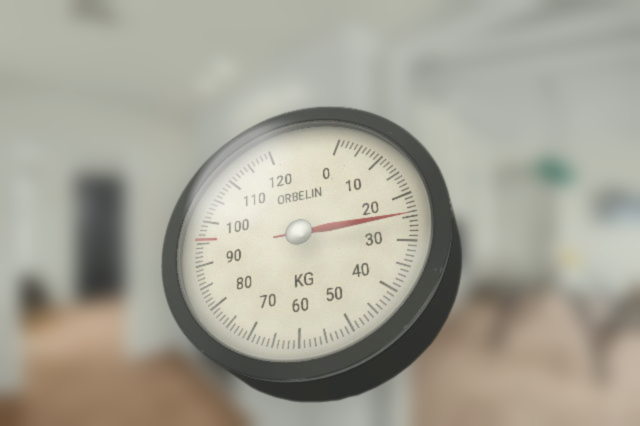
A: 25,kg
